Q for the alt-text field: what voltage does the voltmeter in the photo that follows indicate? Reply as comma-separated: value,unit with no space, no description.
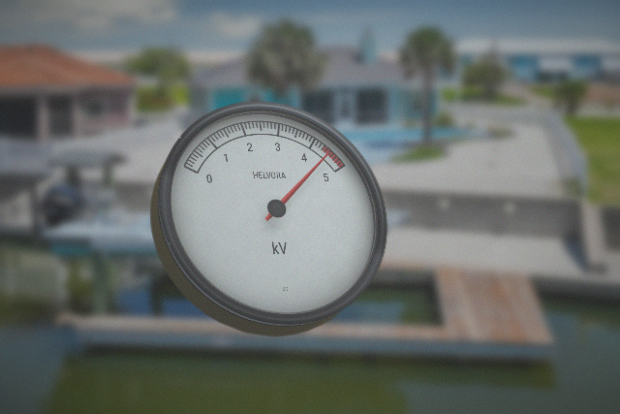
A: 4.5,kV
